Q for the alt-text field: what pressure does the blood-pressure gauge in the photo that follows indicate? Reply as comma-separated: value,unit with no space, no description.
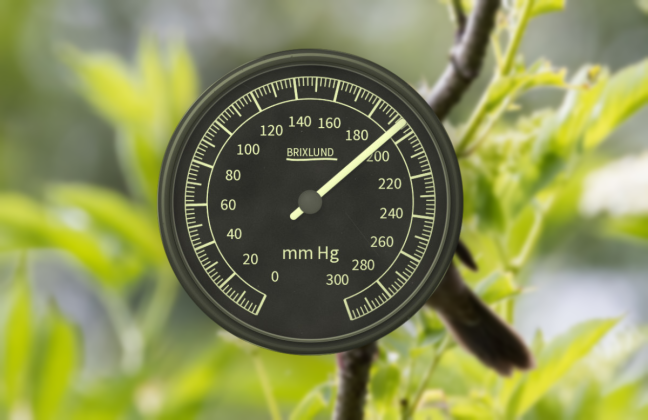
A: 194,mmHg
